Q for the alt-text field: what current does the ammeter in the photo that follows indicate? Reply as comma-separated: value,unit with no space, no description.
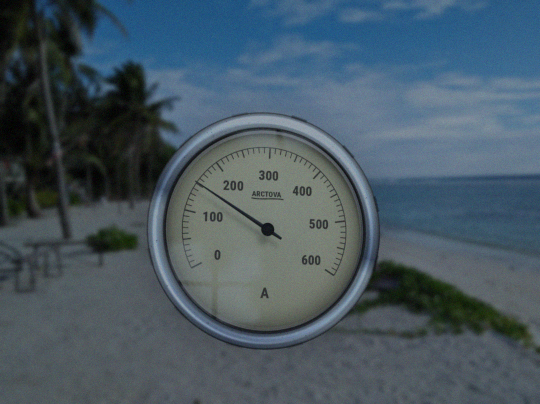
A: 150,A
